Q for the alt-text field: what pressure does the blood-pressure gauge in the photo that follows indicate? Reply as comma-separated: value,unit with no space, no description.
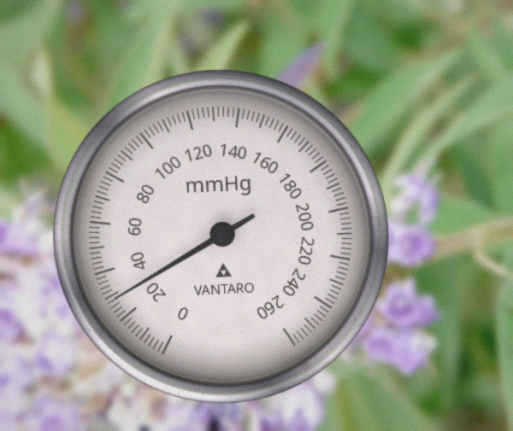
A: 28,mmHg
